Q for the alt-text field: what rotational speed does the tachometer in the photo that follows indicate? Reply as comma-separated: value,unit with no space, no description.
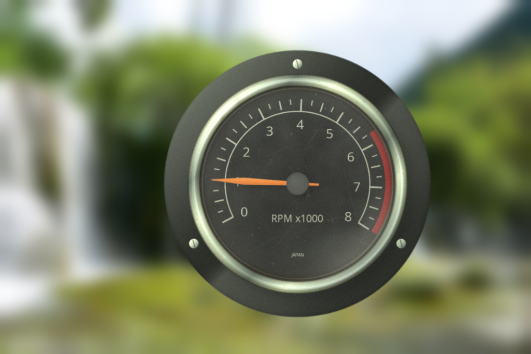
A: 1000,rpm
